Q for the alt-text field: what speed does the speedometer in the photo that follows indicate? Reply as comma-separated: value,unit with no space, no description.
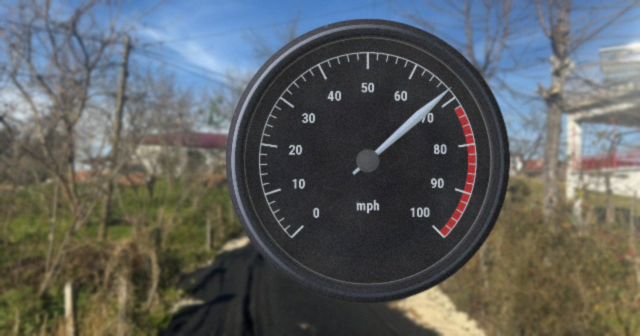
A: 68,mph
